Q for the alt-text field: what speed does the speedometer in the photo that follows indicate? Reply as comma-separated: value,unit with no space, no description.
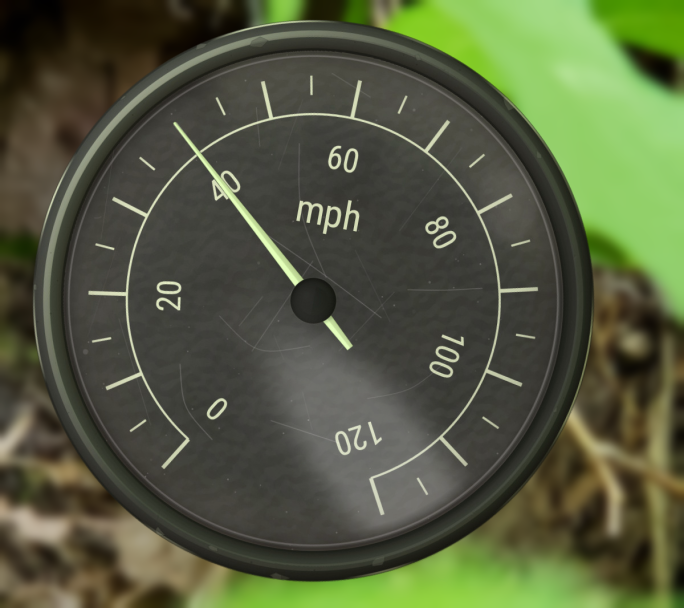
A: 40,mph
